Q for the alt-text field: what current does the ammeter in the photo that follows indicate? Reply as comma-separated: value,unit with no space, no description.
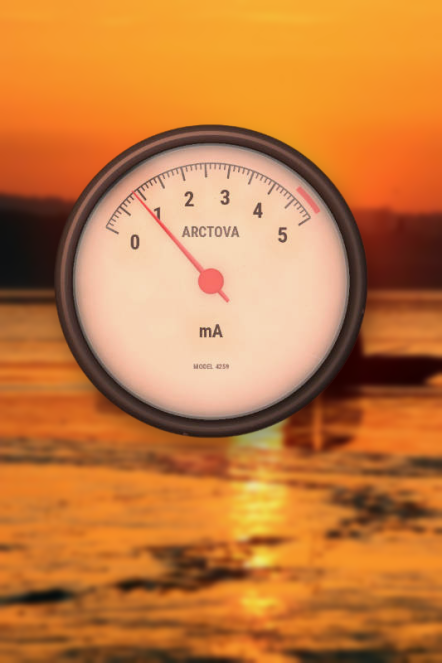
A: 0.9,mA
